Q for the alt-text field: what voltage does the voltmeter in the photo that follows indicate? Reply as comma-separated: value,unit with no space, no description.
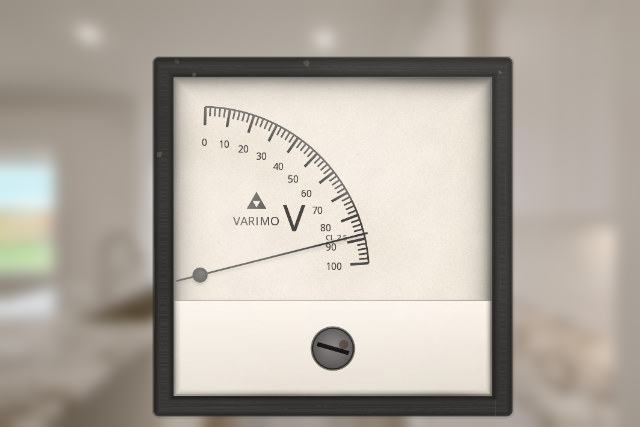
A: 88,V
